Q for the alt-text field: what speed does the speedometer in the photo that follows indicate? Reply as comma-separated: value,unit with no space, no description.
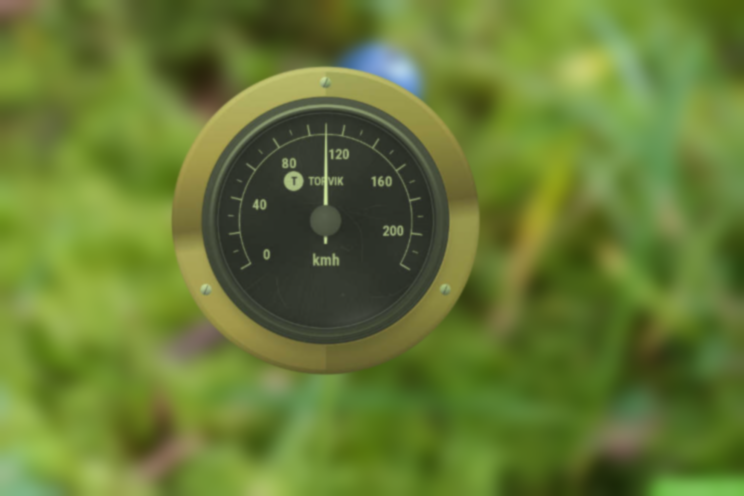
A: 110,km/h
